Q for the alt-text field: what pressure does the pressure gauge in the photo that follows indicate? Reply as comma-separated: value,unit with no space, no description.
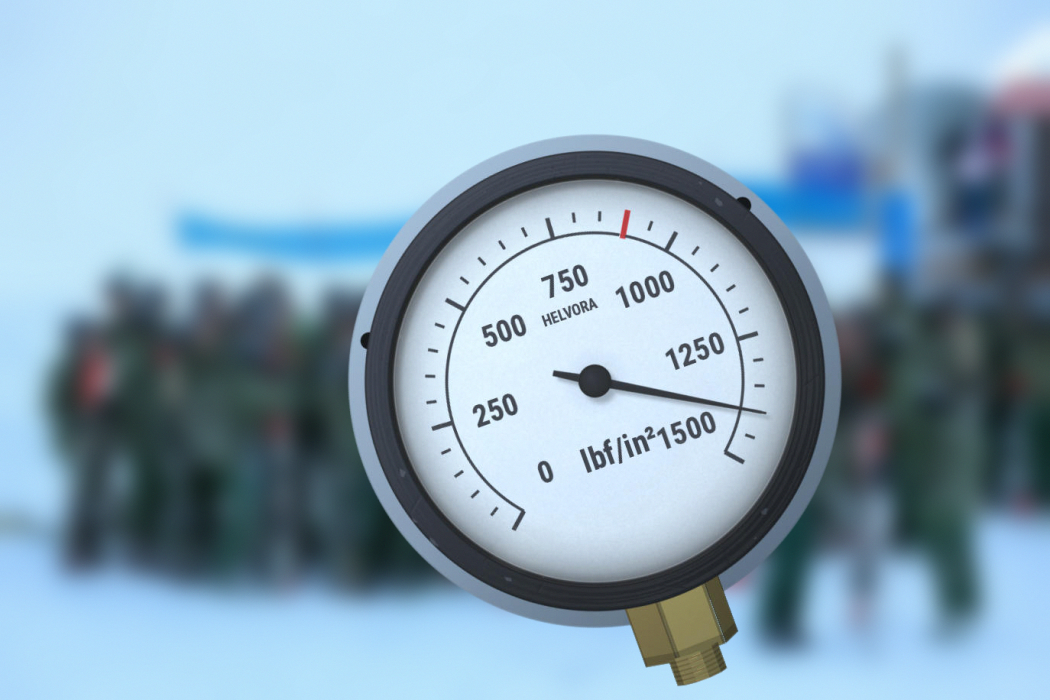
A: 1400,psi
